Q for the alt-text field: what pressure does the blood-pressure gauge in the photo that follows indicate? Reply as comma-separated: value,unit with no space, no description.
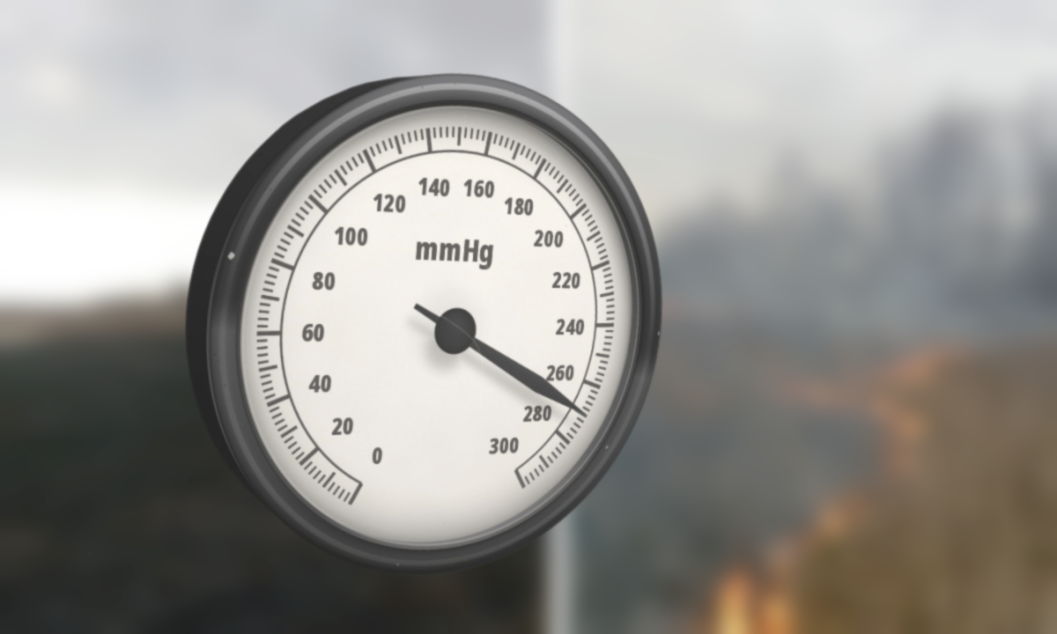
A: 270,mmHg
